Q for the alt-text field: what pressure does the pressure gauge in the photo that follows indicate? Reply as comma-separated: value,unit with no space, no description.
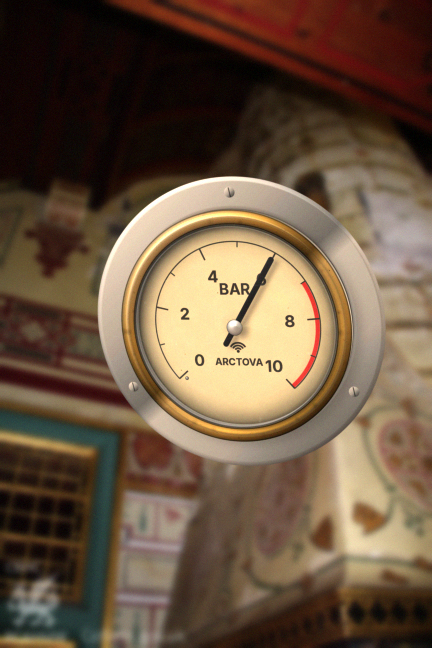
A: 6,bar
